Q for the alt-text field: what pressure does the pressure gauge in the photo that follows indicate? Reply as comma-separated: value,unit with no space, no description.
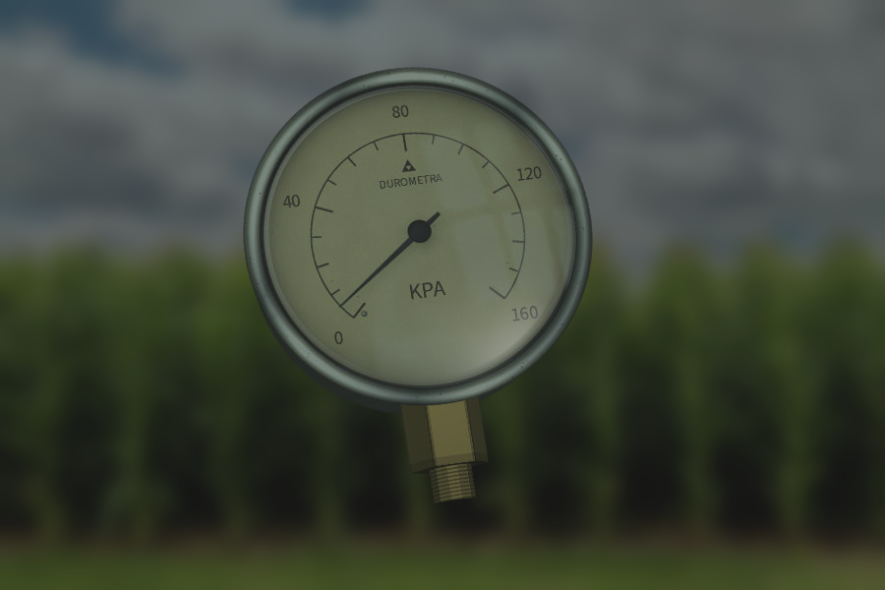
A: 5,kPa
